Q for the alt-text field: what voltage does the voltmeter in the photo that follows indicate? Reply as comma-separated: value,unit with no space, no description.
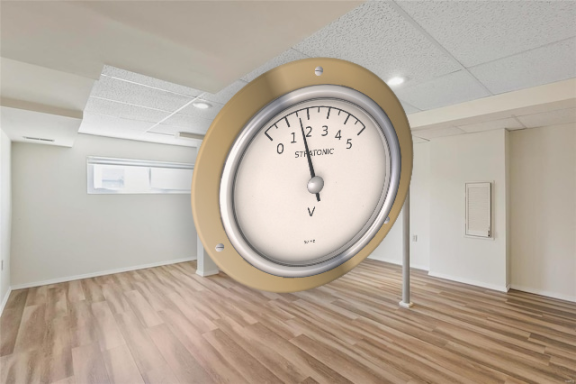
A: 1.5,V
